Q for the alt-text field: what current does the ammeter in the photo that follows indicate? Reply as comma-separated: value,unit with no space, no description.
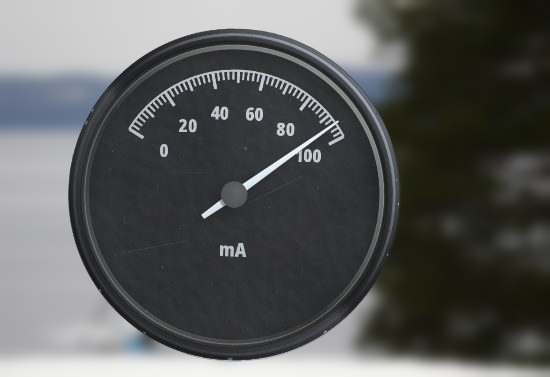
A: 94,mA
